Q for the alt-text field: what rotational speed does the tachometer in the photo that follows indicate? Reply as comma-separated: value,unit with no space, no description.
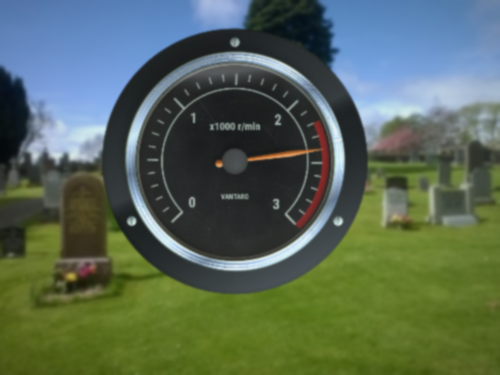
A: 2400,rpm
